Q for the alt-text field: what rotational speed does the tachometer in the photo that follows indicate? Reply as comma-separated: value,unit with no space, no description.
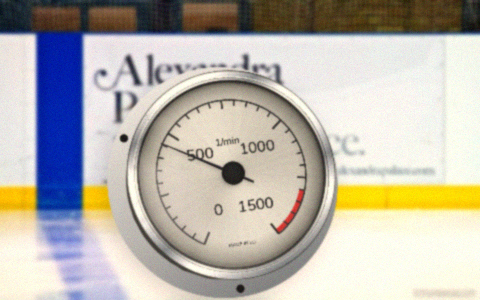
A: 450,rpm
